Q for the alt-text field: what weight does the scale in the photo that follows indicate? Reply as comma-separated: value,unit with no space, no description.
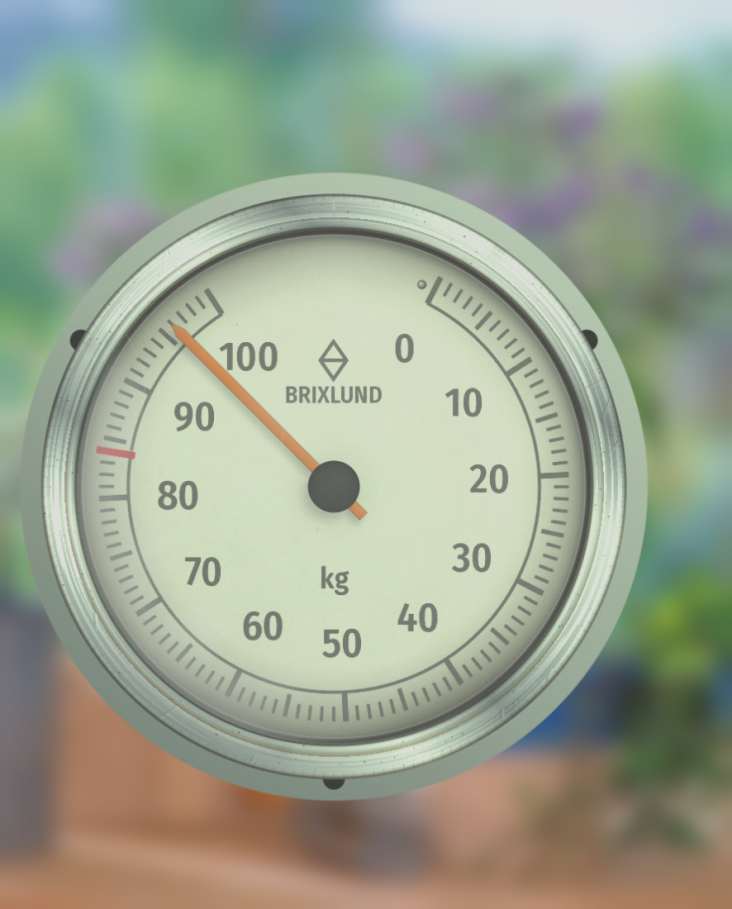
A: 96,kg
